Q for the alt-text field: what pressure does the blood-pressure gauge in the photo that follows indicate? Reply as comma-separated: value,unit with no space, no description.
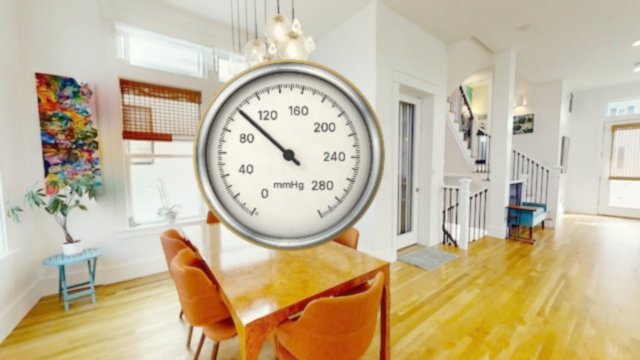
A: 100,mmHg
